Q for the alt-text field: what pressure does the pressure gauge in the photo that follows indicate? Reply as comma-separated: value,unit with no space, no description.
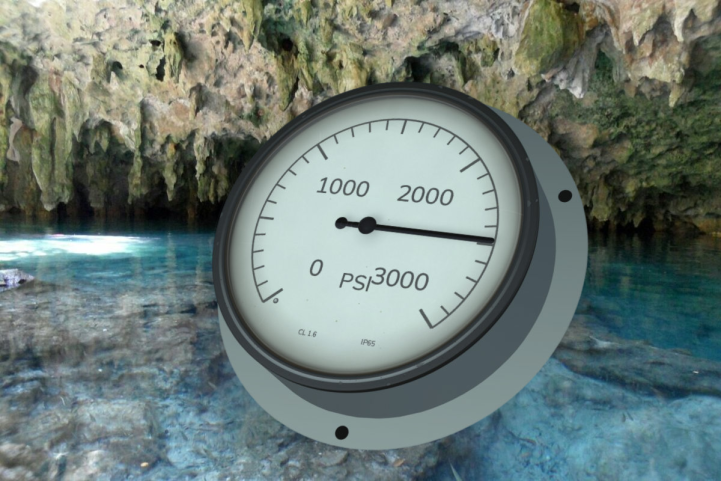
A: 2500,psi
